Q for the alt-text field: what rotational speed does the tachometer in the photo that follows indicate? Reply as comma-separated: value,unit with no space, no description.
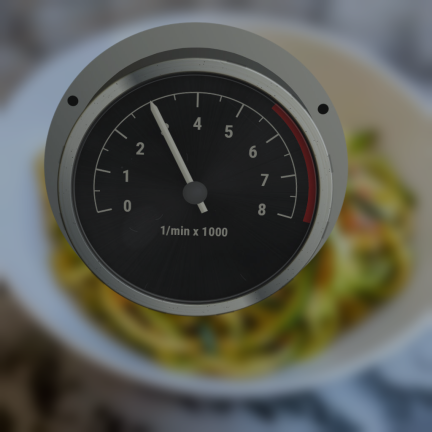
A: 3000,rpm
